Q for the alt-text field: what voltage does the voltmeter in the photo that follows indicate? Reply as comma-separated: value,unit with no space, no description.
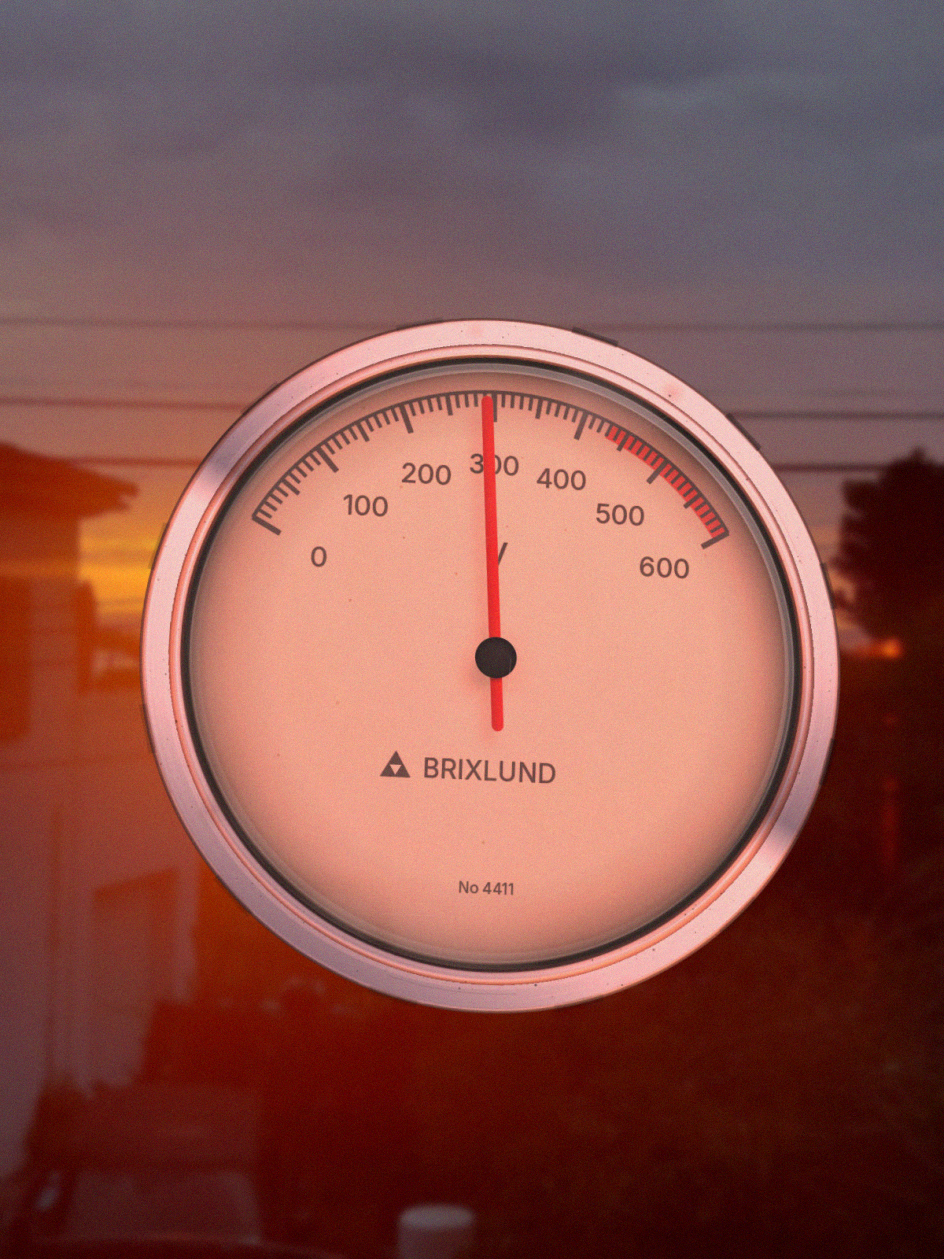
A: 290,V
